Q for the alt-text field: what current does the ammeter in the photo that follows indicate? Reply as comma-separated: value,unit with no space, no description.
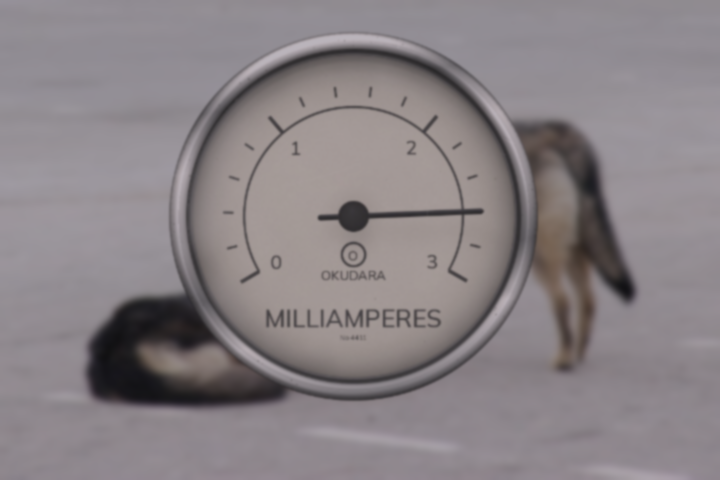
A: 2.6,mA
